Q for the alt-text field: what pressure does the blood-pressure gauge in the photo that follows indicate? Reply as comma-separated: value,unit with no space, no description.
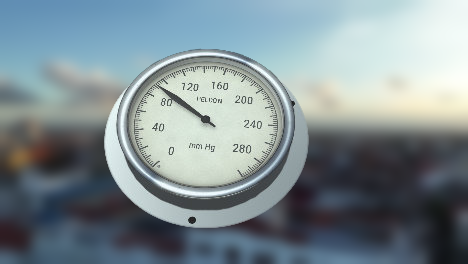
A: 90,mmHg
